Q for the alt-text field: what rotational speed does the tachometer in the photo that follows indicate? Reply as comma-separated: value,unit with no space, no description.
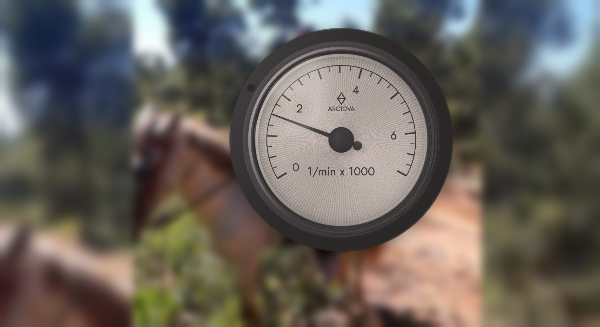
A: 1500,rpm
